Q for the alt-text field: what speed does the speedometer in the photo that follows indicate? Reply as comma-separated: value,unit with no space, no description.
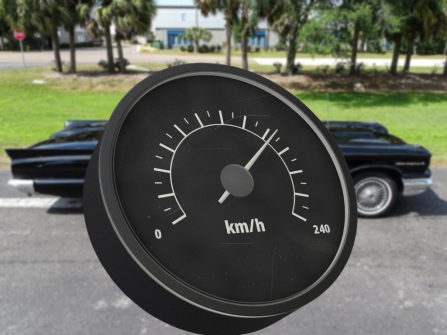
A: 165,km/h
